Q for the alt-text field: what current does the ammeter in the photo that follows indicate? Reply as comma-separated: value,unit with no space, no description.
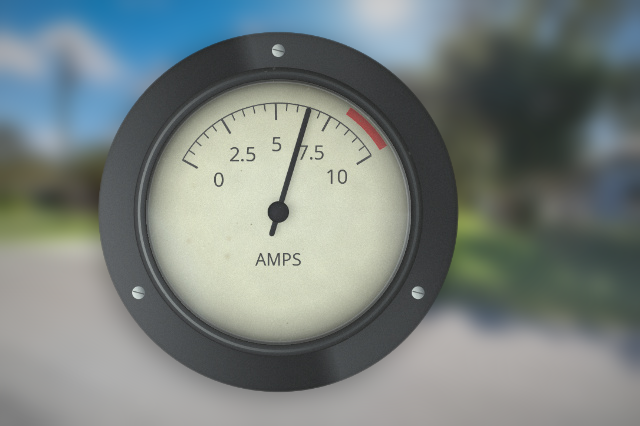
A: 6.5,A
